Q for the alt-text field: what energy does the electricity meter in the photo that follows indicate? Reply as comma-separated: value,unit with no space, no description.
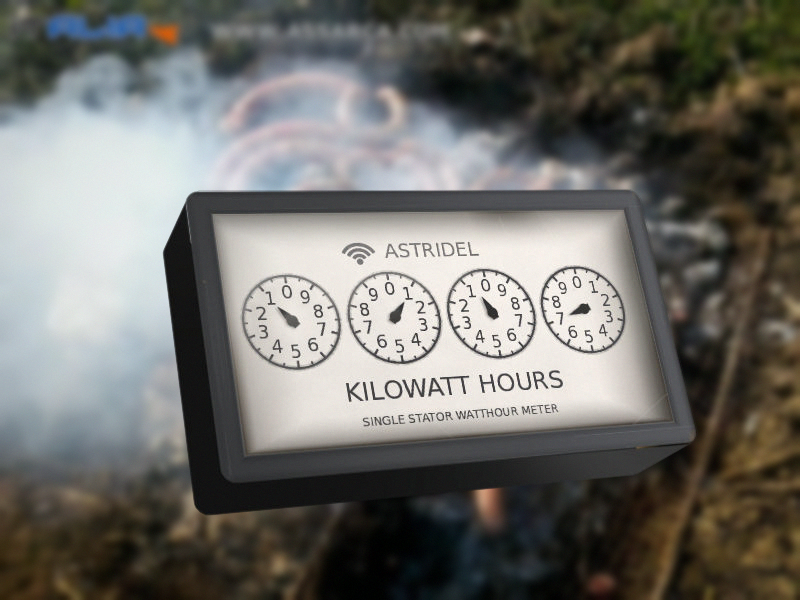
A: 1107,kWh
